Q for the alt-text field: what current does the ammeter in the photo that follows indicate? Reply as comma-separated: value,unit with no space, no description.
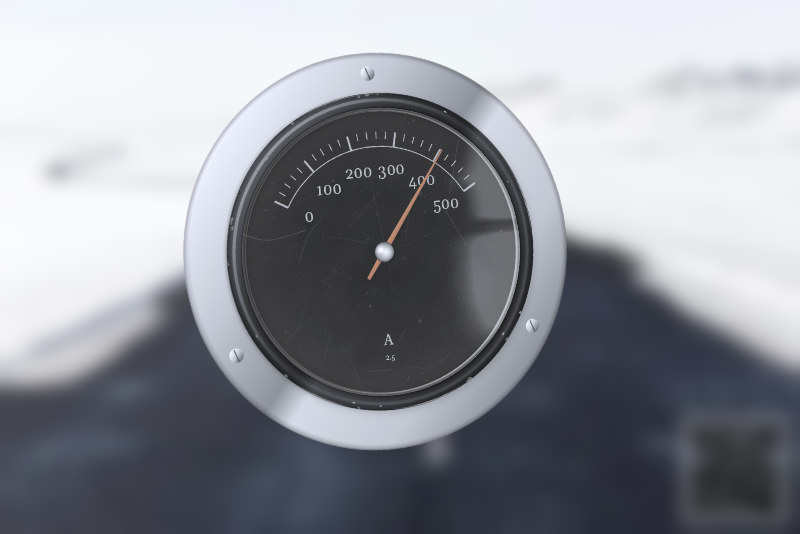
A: 400,A
